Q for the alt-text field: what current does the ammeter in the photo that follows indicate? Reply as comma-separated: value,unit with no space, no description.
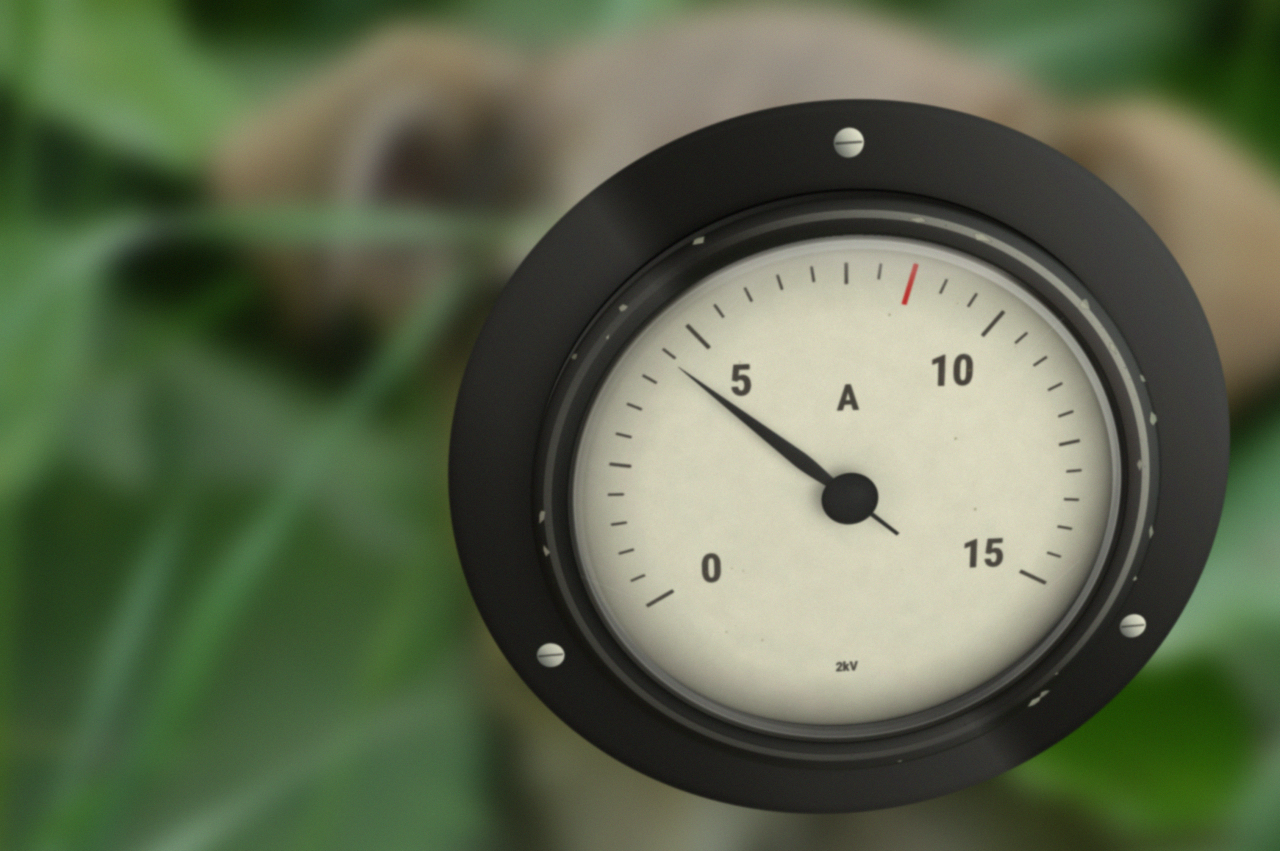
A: 4.5,A
